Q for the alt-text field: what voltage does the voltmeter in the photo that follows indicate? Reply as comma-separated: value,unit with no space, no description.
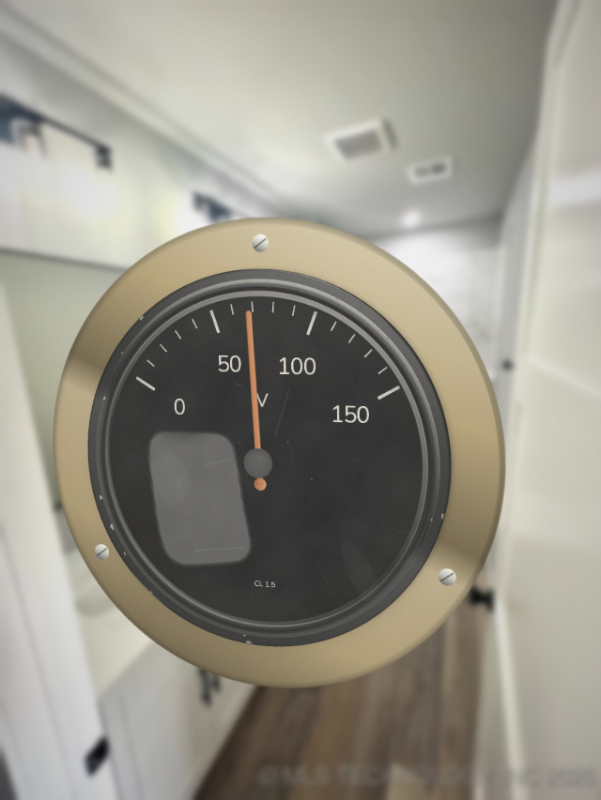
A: 70,V
